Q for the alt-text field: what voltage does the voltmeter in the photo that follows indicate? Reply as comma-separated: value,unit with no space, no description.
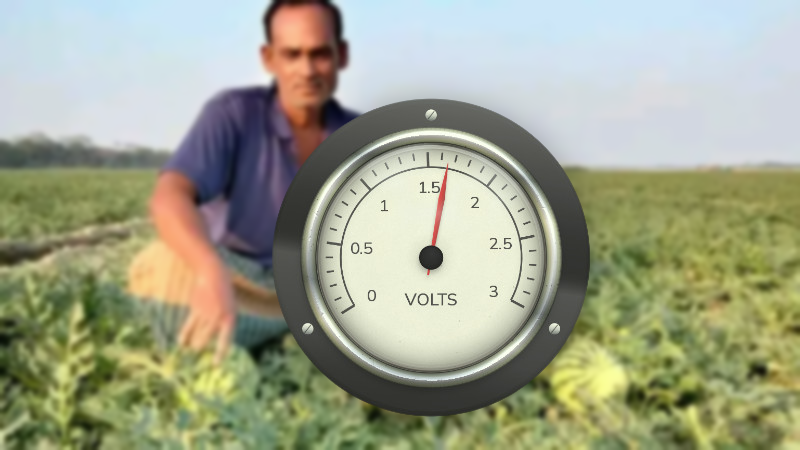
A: 1.65,V
